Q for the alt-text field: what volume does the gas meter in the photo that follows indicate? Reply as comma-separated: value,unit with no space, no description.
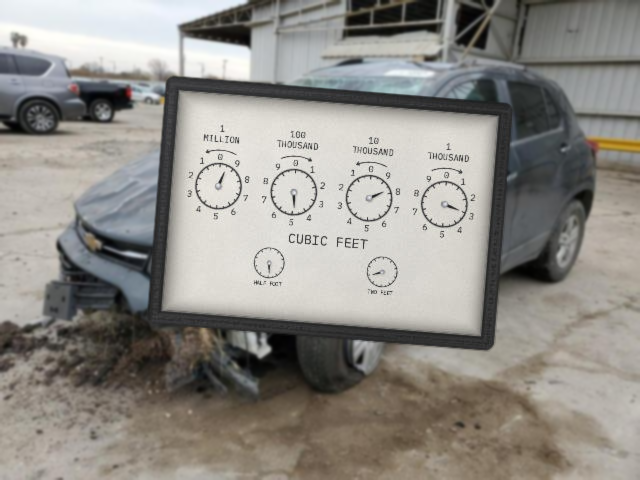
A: 948300,ft³
